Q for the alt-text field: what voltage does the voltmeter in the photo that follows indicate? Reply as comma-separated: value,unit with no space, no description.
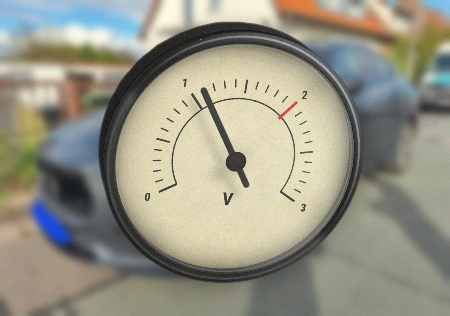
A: 1.1,V
